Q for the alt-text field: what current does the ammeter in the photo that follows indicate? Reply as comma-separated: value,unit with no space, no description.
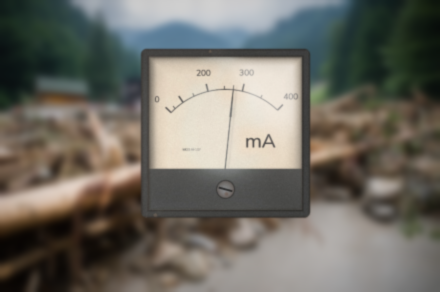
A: 275,mA
